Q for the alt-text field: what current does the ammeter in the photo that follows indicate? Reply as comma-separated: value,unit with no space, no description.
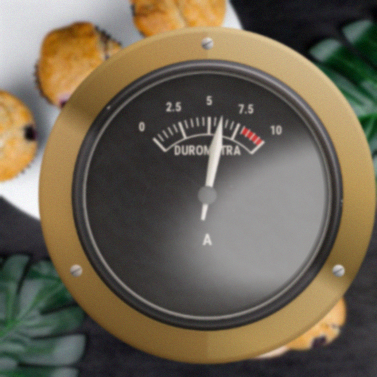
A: 6,A
